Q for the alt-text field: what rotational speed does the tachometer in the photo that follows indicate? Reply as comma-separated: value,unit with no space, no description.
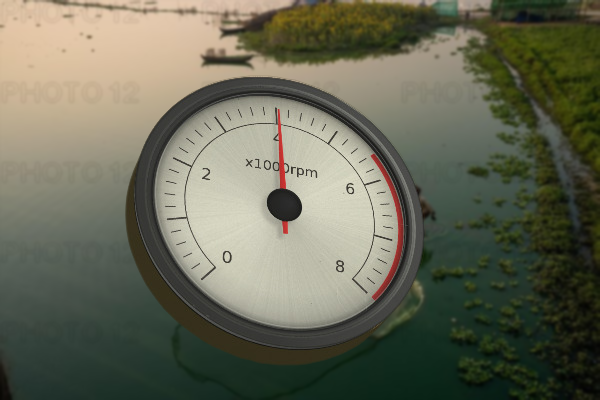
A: 4000,rpm
